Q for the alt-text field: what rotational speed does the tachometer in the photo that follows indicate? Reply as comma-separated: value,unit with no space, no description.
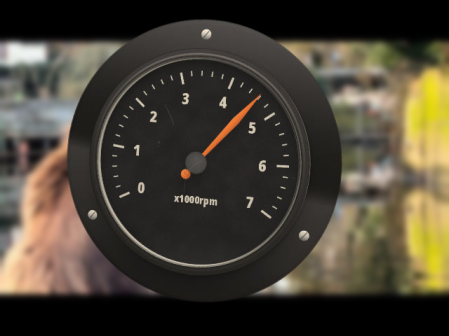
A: 4600,rpm
